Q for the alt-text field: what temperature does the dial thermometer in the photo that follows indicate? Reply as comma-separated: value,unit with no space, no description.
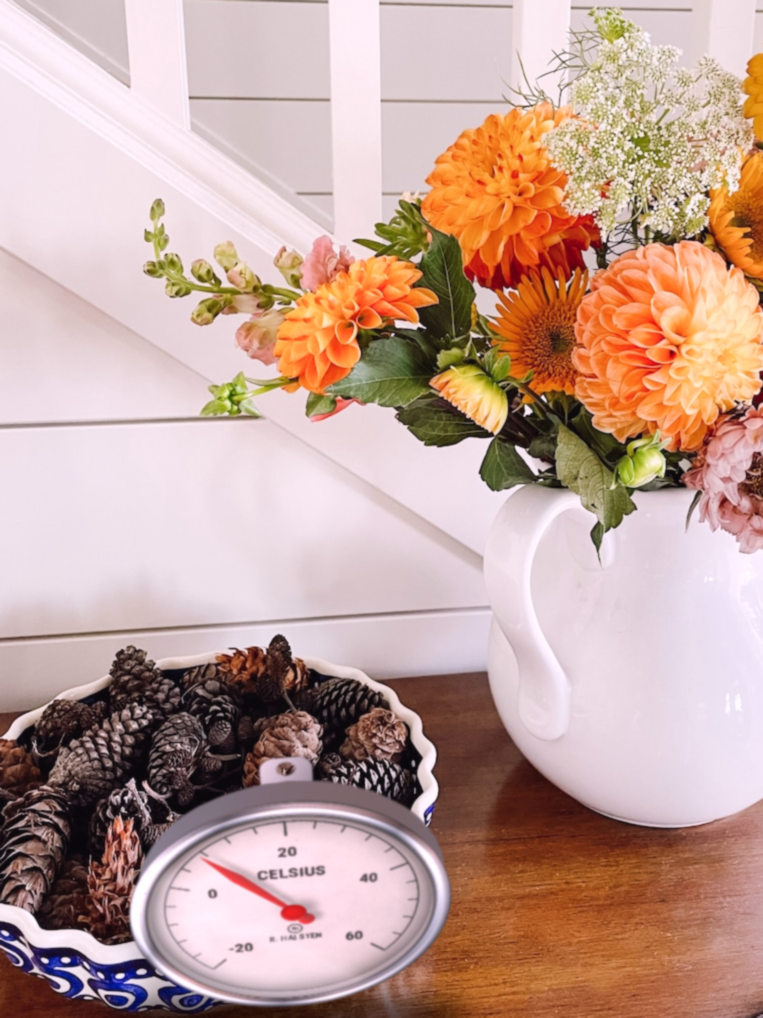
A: 8,°C
